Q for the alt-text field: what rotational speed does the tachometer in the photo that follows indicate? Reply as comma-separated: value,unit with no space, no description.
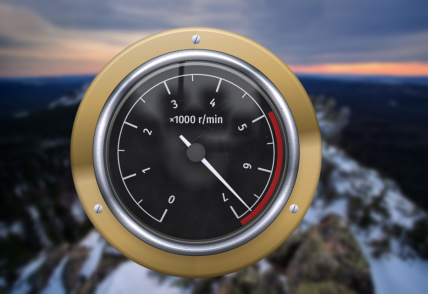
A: 6750,rpm
